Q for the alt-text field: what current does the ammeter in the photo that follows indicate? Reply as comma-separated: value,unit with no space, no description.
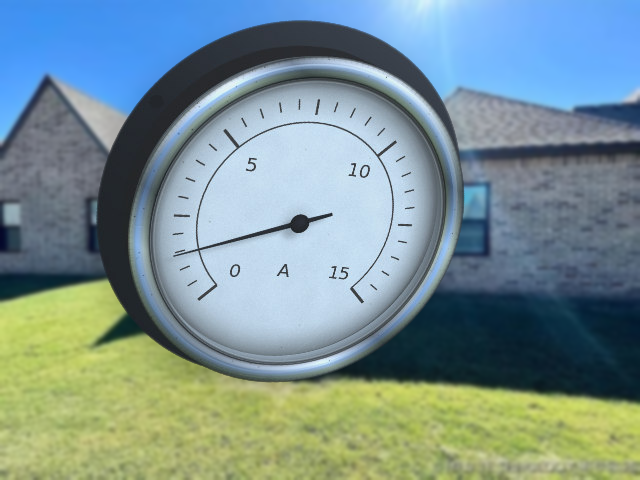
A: 1.5,A
